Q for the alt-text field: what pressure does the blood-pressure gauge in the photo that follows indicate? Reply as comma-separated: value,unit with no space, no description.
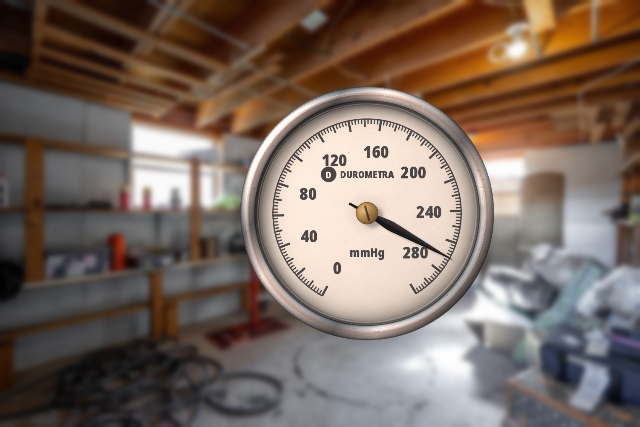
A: 270,mmHg
